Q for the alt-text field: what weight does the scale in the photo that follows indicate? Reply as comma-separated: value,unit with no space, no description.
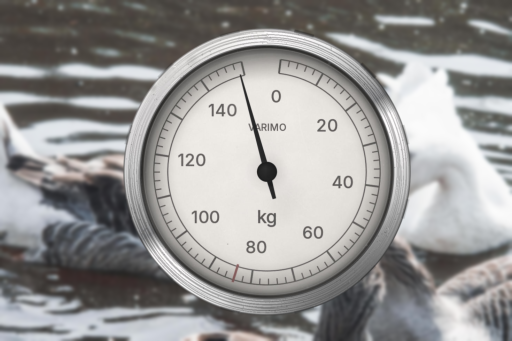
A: 149,kg
